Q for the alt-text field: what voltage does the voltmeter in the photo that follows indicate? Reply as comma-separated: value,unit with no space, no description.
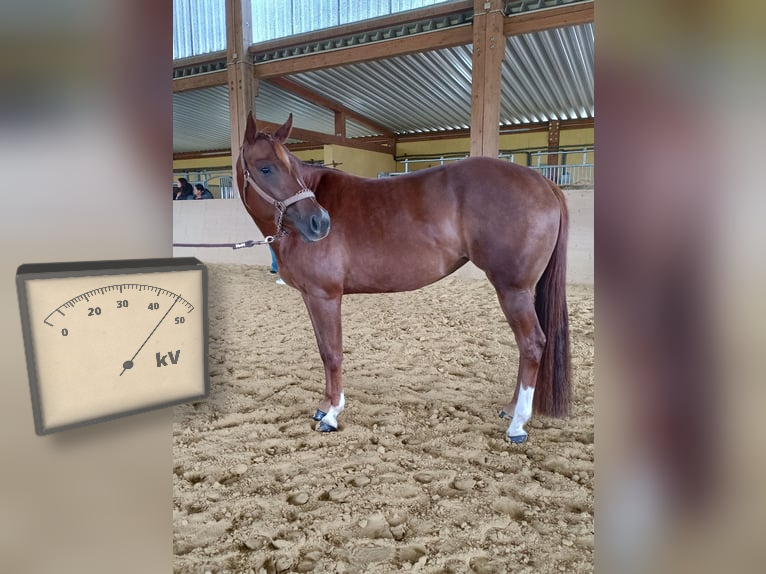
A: 45,kV
